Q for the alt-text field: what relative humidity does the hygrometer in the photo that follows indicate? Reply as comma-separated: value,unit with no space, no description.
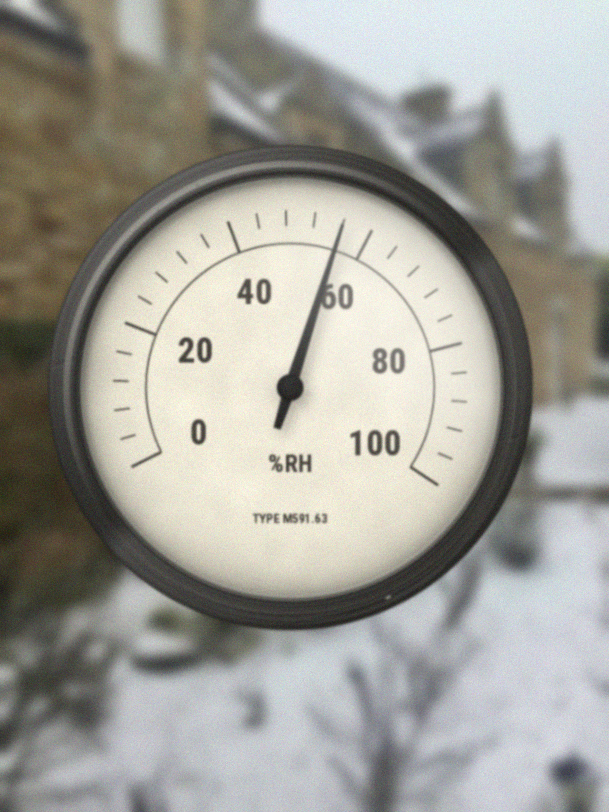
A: 56,%
